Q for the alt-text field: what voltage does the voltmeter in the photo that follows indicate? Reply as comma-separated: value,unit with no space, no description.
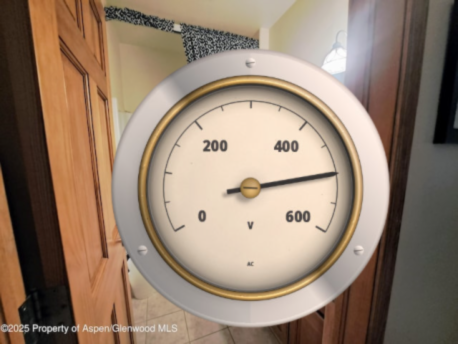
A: 500,V
